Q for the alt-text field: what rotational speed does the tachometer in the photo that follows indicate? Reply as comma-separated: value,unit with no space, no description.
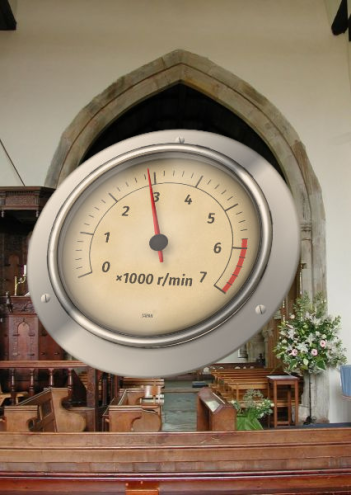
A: 2900,rpm
